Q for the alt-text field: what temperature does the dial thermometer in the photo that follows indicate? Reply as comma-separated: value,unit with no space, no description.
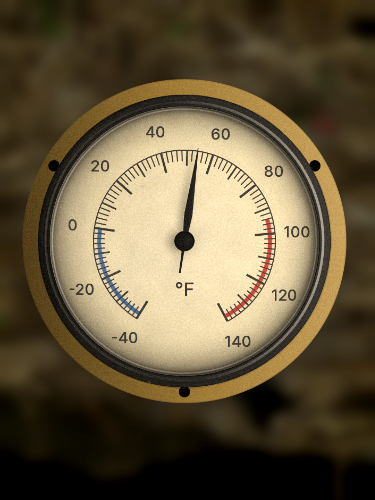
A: 54,°F
